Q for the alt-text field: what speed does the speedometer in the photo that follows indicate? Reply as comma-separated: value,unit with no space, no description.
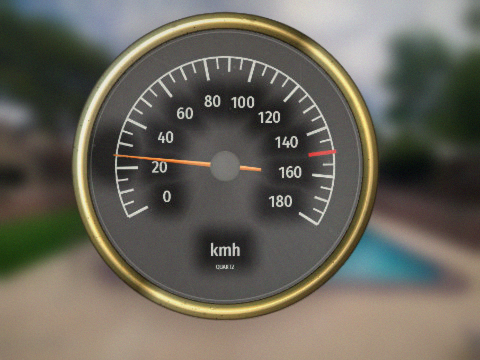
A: 25,km/h
